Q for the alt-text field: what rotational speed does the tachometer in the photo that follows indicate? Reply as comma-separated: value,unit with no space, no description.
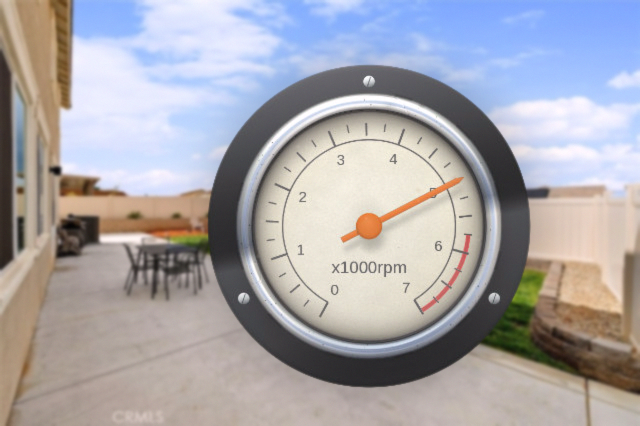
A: 5000,rpm
